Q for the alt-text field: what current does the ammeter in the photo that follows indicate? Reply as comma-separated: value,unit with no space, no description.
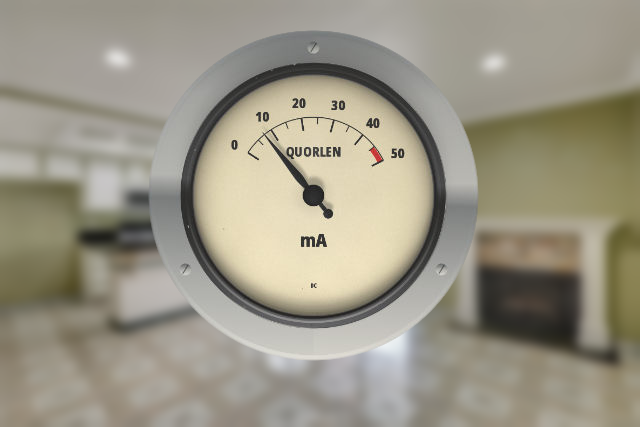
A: 7.5,mA
